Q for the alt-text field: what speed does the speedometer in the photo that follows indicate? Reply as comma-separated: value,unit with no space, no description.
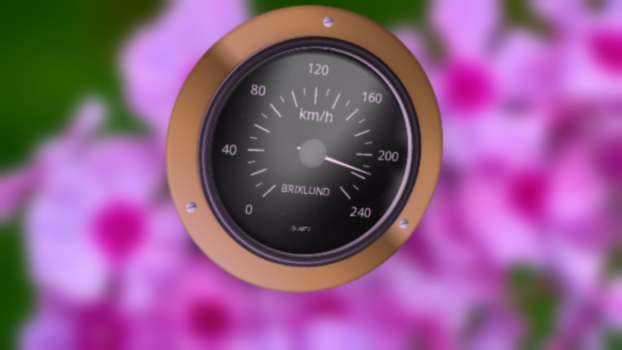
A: 215,km/h
